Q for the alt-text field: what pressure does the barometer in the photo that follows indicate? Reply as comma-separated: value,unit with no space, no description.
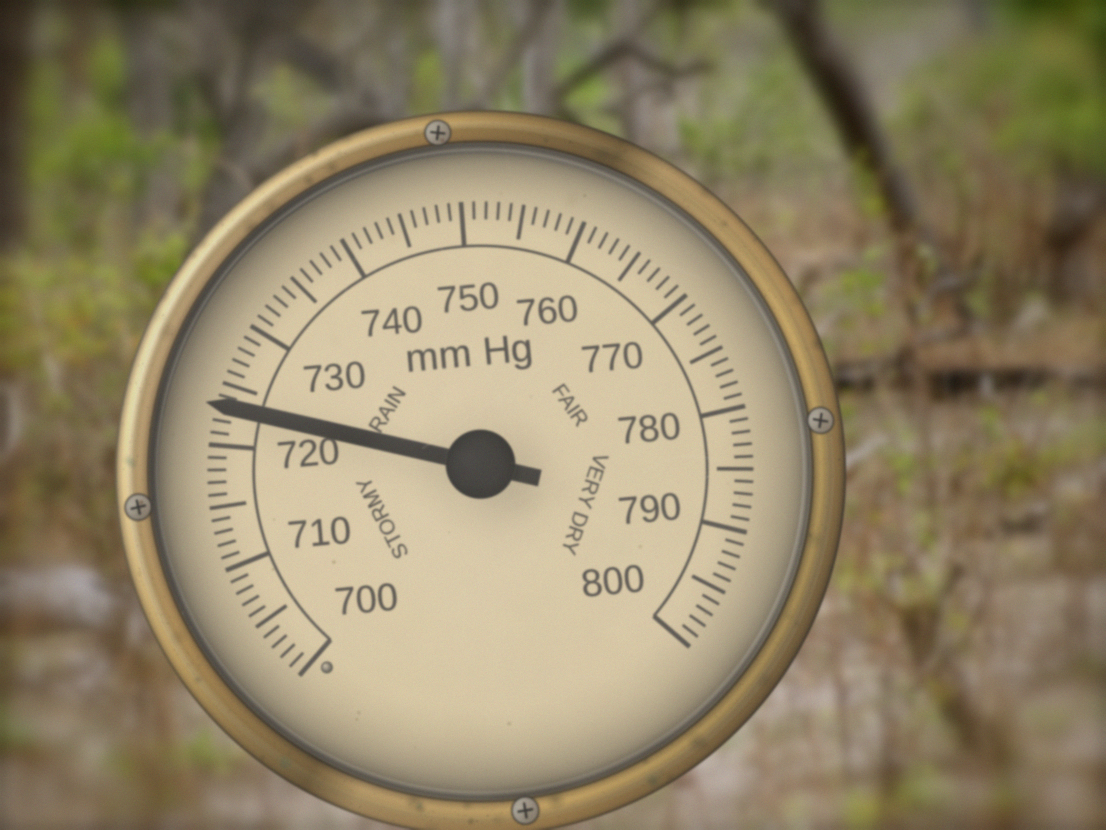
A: 723,mmHg
